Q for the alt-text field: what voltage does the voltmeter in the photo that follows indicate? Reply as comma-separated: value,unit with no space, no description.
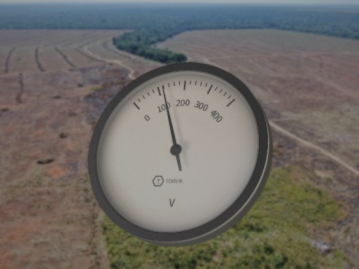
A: 120,V
